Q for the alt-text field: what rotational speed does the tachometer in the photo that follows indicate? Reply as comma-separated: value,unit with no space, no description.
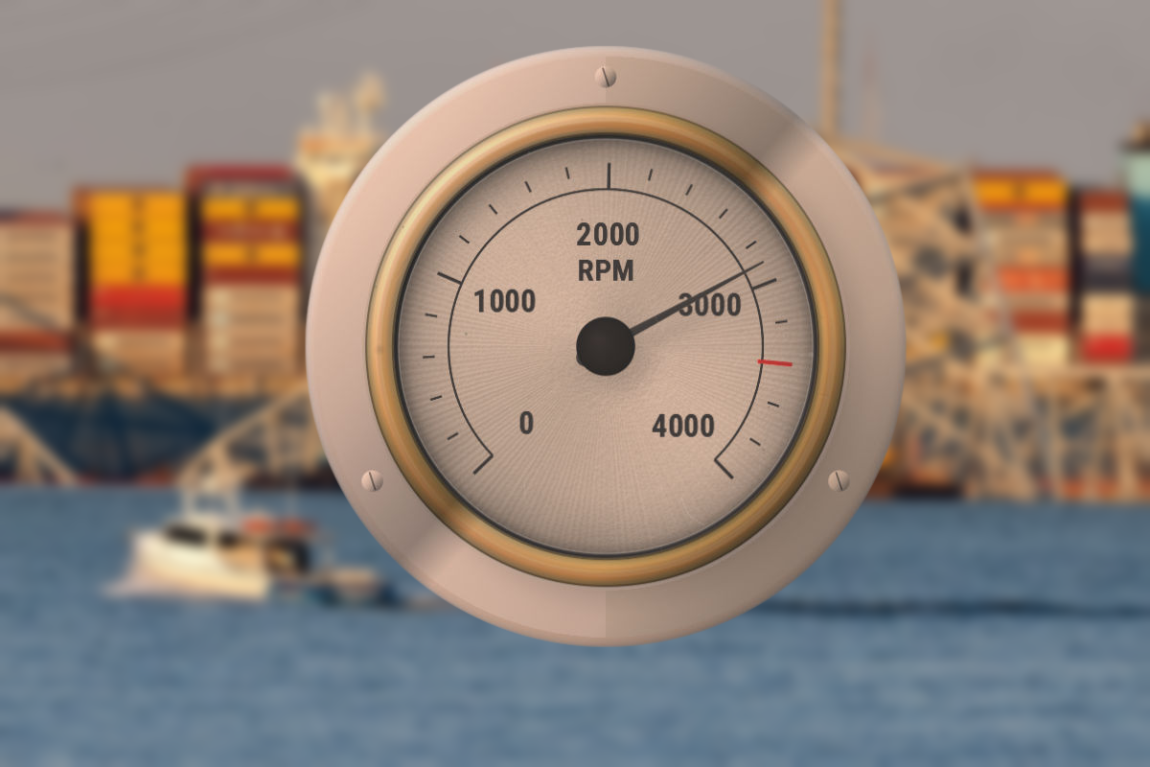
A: 2900,rpm
